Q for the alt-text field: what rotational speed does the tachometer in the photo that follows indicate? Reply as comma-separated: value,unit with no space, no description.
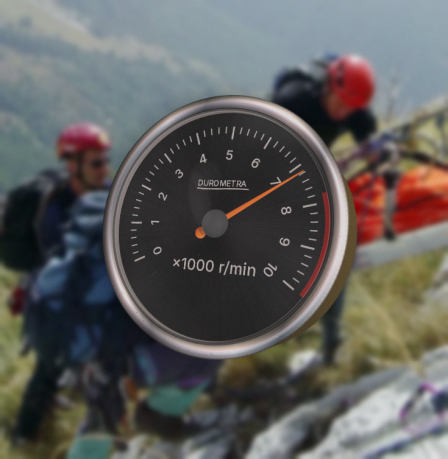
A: 7200,rpm
